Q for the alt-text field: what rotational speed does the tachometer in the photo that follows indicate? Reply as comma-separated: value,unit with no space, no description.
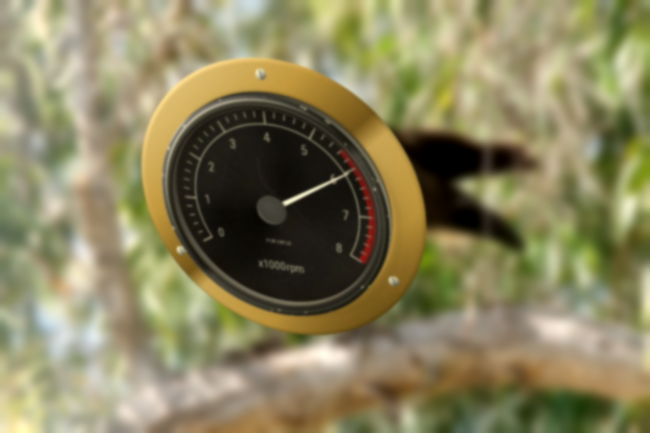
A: 6000,rpm
